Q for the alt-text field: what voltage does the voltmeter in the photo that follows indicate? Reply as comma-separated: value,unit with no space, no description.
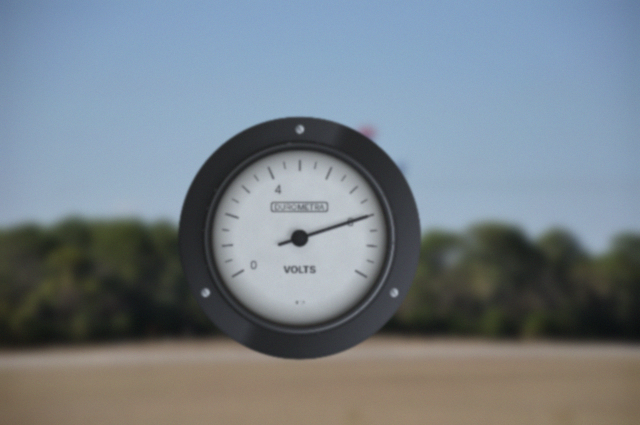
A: 8,V
